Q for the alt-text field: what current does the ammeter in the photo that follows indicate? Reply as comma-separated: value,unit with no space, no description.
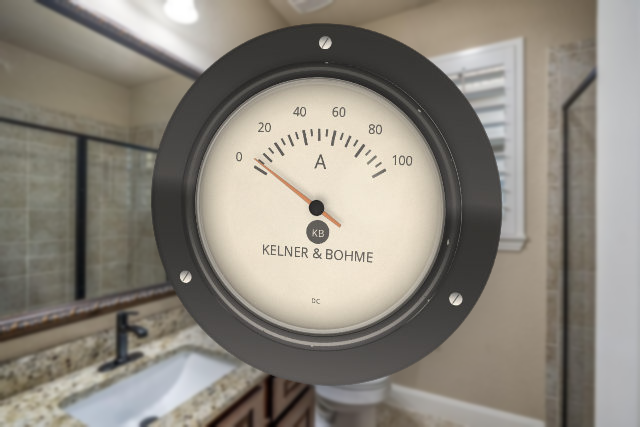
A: 5,A
